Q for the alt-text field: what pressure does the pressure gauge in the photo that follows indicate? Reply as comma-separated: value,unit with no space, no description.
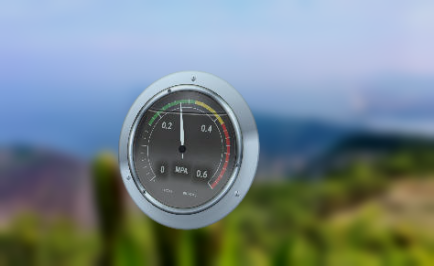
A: 0.28,MPa
